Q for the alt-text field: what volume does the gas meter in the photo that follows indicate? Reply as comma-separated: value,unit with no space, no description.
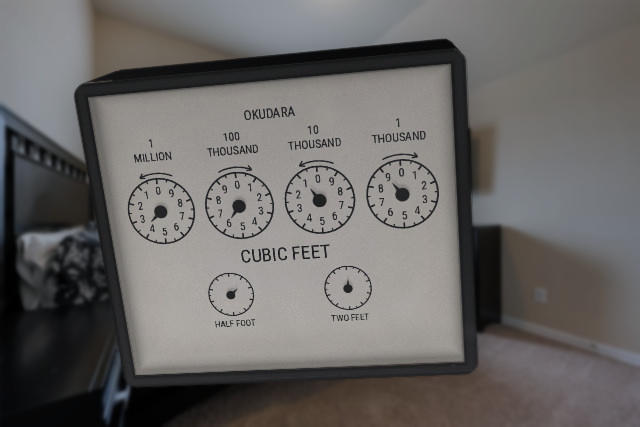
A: 360900,ft³
